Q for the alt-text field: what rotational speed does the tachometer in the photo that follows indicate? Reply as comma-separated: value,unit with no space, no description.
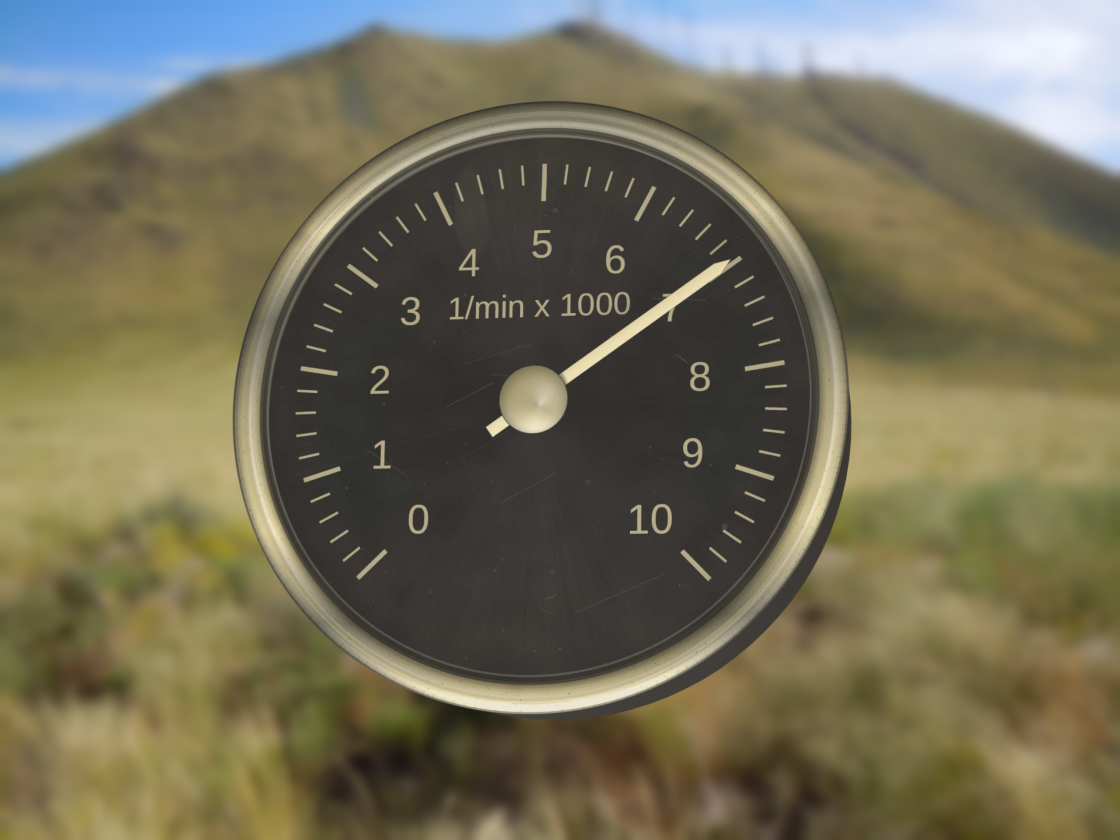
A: 7000,rpm
